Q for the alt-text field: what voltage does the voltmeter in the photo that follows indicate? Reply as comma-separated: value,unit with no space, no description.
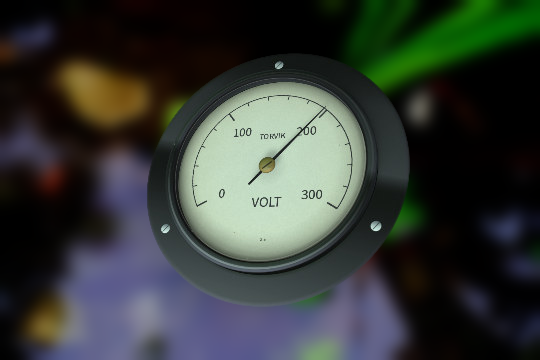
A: 200,V
